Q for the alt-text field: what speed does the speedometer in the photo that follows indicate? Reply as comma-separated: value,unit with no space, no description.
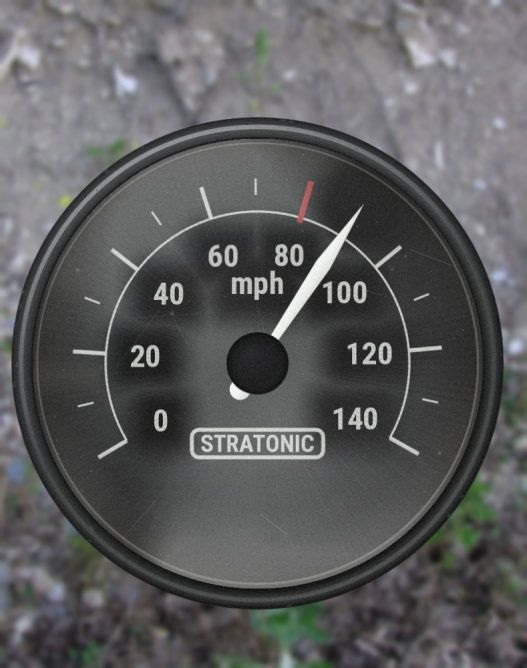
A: 90,mph
